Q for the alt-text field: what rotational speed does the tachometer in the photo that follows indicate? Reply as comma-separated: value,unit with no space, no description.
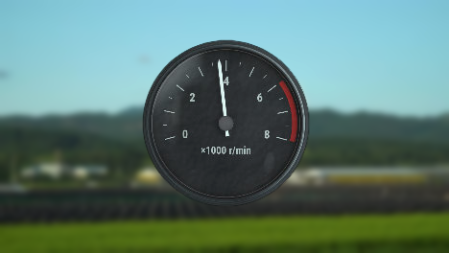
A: 3750,rpm
